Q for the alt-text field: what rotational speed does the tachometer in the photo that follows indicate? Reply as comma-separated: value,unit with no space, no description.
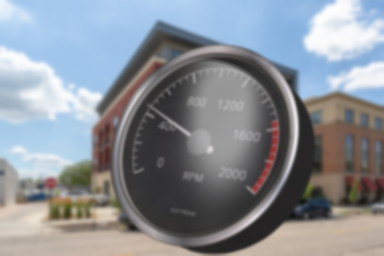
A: 450,rpm
